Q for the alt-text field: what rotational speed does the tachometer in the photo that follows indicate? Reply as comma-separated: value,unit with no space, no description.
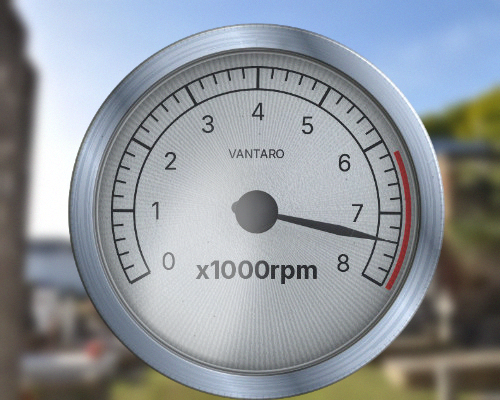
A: 7400,rpm
